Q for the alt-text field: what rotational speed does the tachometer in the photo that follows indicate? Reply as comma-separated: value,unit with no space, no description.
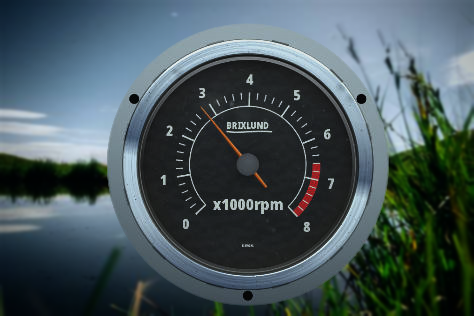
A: 2800,rpm
